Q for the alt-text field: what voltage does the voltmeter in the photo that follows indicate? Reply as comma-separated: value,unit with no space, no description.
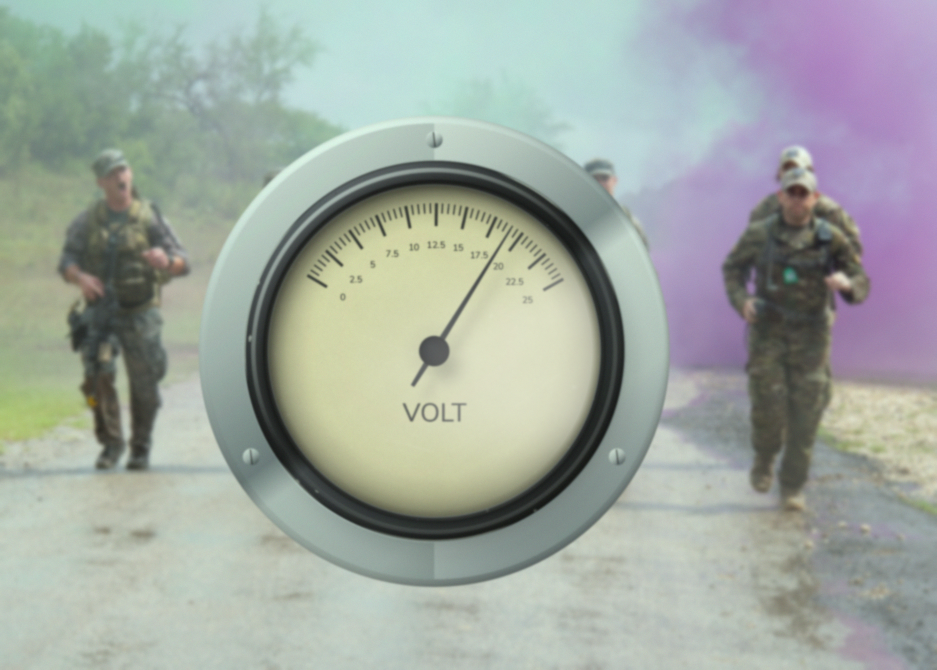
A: 19,V
